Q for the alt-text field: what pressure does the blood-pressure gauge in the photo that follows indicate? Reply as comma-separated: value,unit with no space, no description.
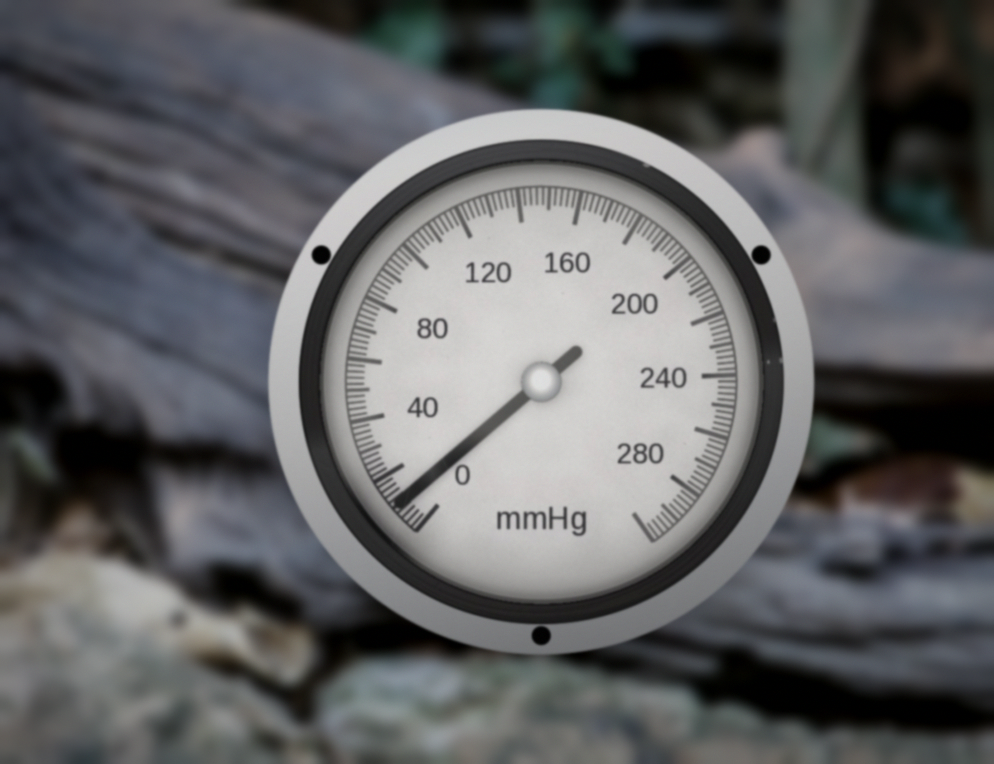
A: 10,mmHg
